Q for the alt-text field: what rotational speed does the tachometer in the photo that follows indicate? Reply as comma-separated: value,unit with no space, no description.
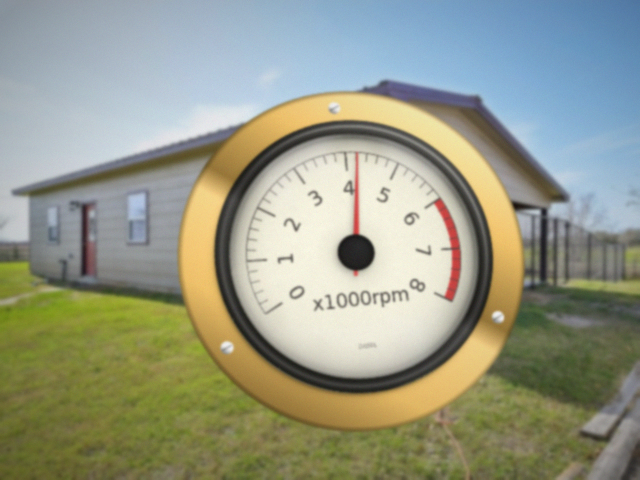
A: 4200,rpm
